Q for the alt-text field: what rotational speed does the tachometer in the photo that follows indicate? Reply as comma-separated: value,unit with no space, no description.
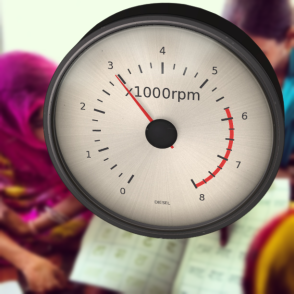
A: 3000,rpm
